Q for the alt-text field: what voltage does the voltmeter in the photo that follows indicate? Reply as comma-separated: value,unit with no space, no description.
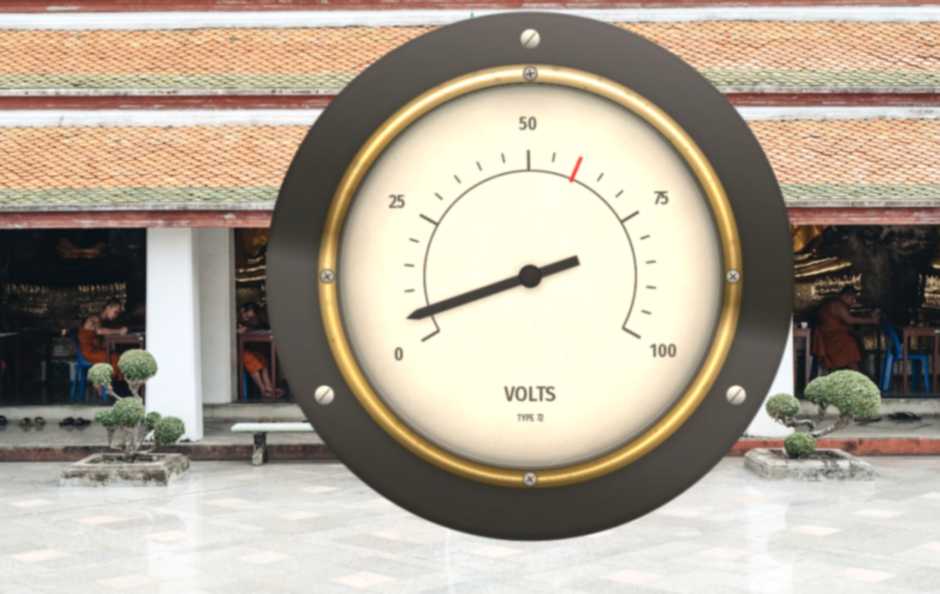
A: 5,V
